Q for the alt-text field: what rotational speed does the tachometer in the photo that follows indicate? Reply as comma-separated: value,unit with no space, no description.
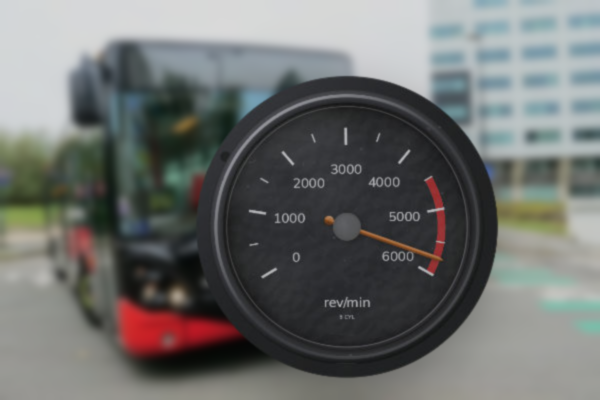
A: 5750,rpm
